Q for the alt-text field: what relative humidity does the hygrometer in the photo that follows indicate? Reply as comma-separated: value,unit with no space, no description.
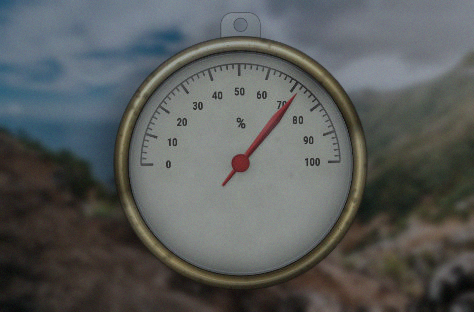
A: 72,%
